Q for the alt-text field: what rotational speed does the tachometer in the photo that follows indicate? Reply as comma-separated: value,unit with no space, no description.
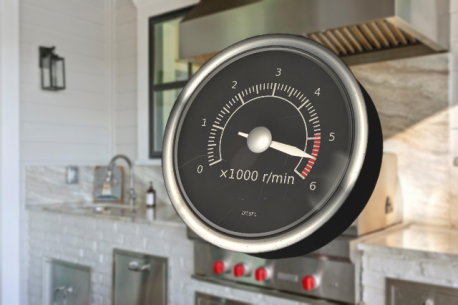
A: 5500,rpm
